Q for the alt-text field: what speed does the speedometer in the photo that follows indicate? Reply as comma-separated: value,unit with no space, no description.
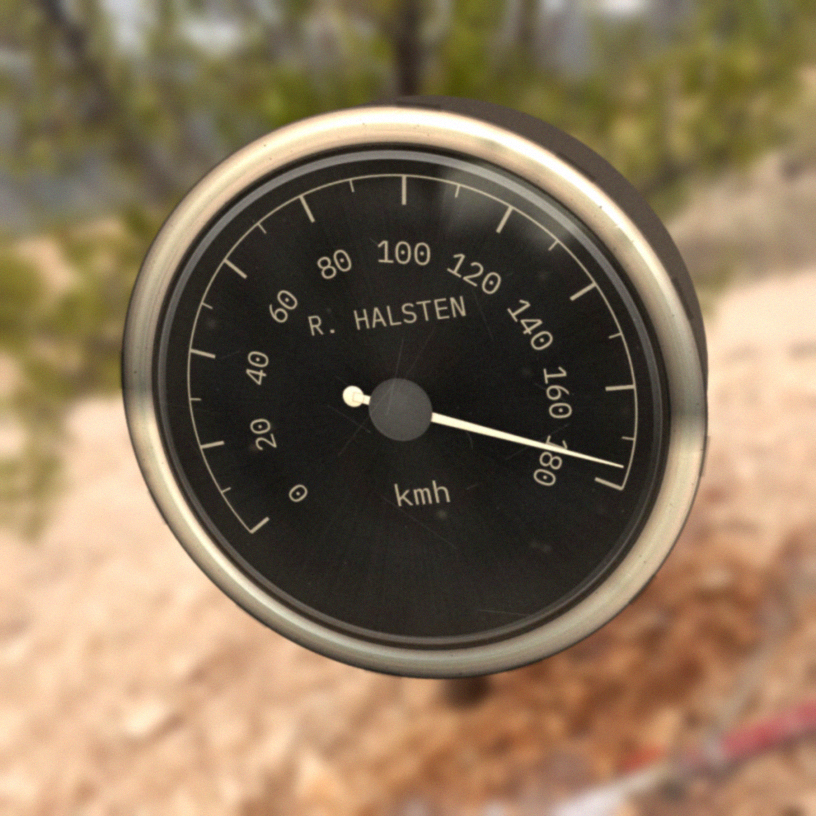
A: 175,km/h
